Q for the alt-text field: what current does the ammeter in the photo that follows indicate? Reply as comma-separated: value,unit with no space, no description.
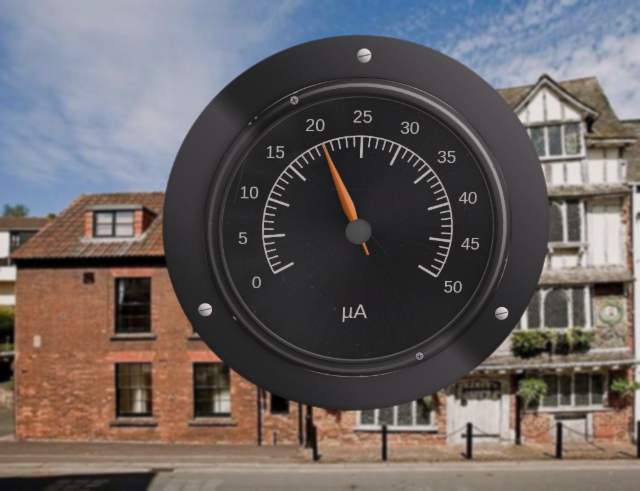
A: 20,µA
